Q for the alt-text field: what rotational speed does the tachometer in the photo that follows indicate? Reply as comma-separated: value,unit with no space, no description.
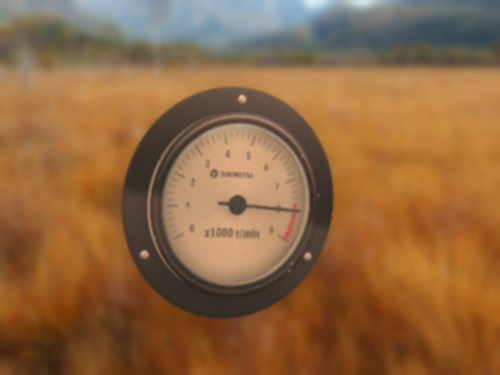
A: 8000,rpm
